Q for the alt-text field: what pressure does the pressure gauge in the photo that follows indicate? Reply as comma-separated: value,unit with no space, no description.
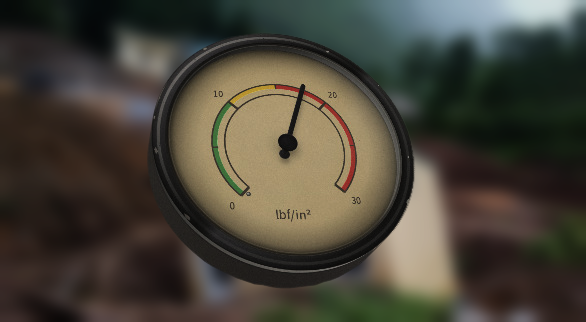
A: 17.5,psi
